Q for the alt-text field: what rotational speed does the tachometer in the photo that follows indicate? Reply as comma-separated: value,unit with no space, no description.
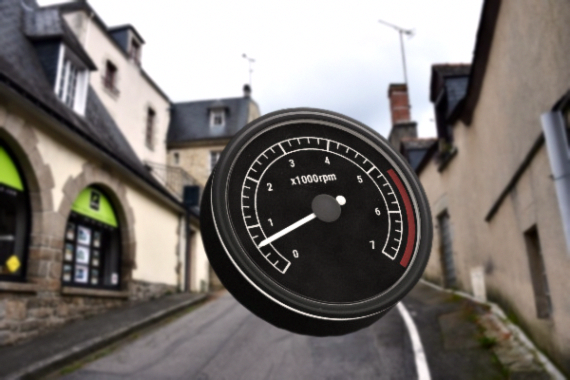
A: 600,rpm
